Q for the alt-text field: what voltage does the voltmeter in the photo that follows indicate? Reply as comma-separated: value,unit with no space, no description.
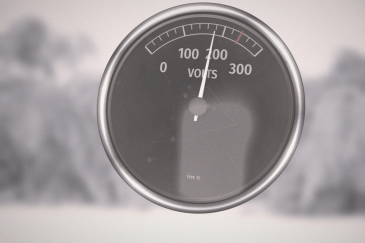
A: 180,V
